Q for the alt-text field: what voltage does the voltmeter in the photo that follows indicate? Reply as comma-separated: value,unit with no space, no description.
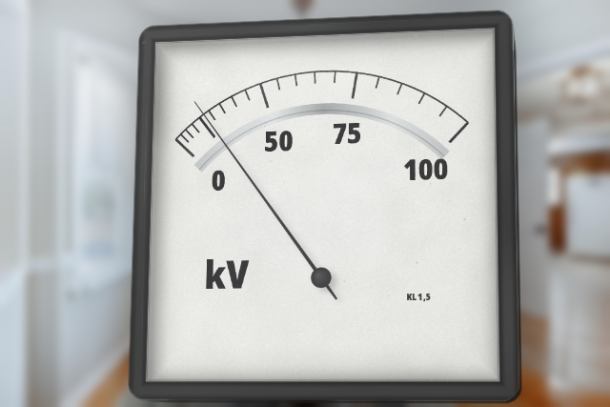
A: 27.5,kV
